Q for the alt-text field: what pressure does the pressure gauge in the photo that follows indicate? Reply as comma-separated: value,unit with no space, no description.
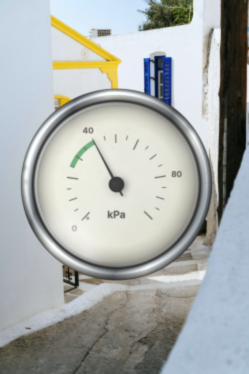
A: 40,kPa
